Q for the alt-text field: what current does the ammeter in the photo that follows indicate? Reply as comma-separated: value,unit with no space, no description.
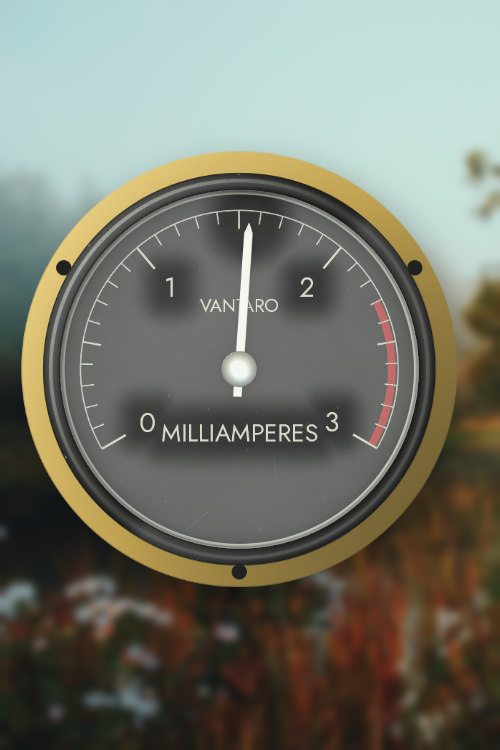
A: 1.55,mA
